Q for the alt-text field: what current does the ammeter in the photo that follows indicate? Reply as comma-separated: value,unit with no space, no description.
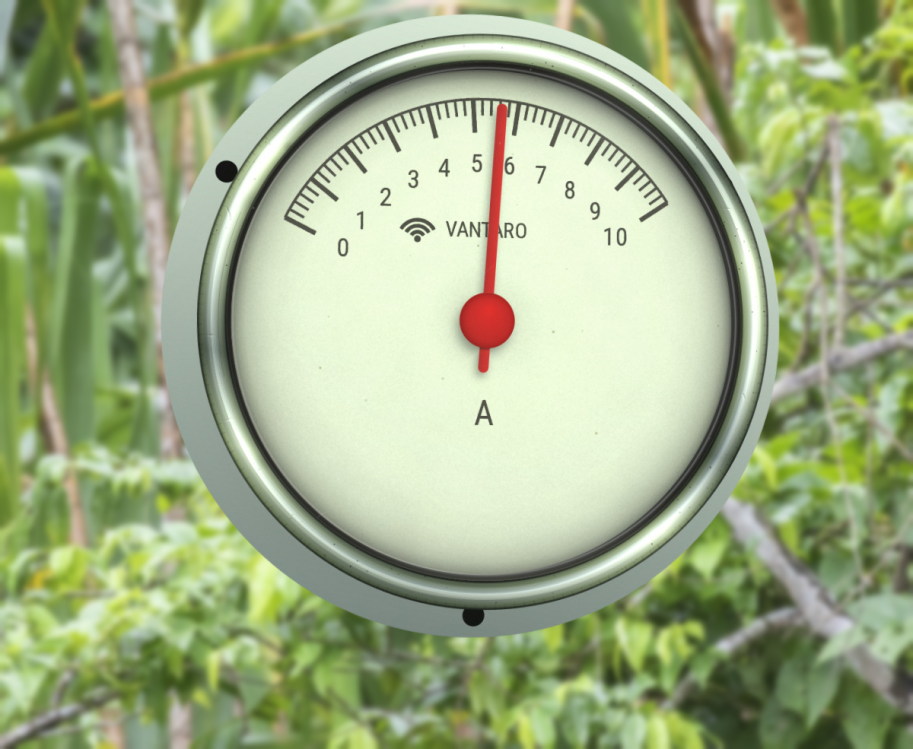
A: 5.6,A
